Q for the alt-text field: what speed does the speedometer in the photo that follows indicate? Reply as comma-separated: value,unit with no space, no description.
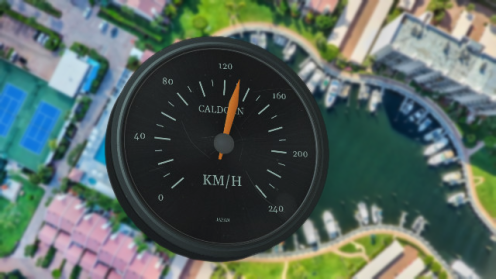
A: 130,km/h
